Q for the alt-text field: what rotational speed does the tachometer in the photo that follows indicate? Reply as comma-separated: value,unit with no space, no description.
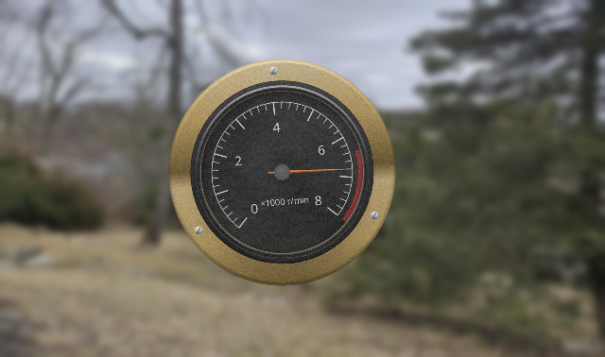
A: 6800,rpm
